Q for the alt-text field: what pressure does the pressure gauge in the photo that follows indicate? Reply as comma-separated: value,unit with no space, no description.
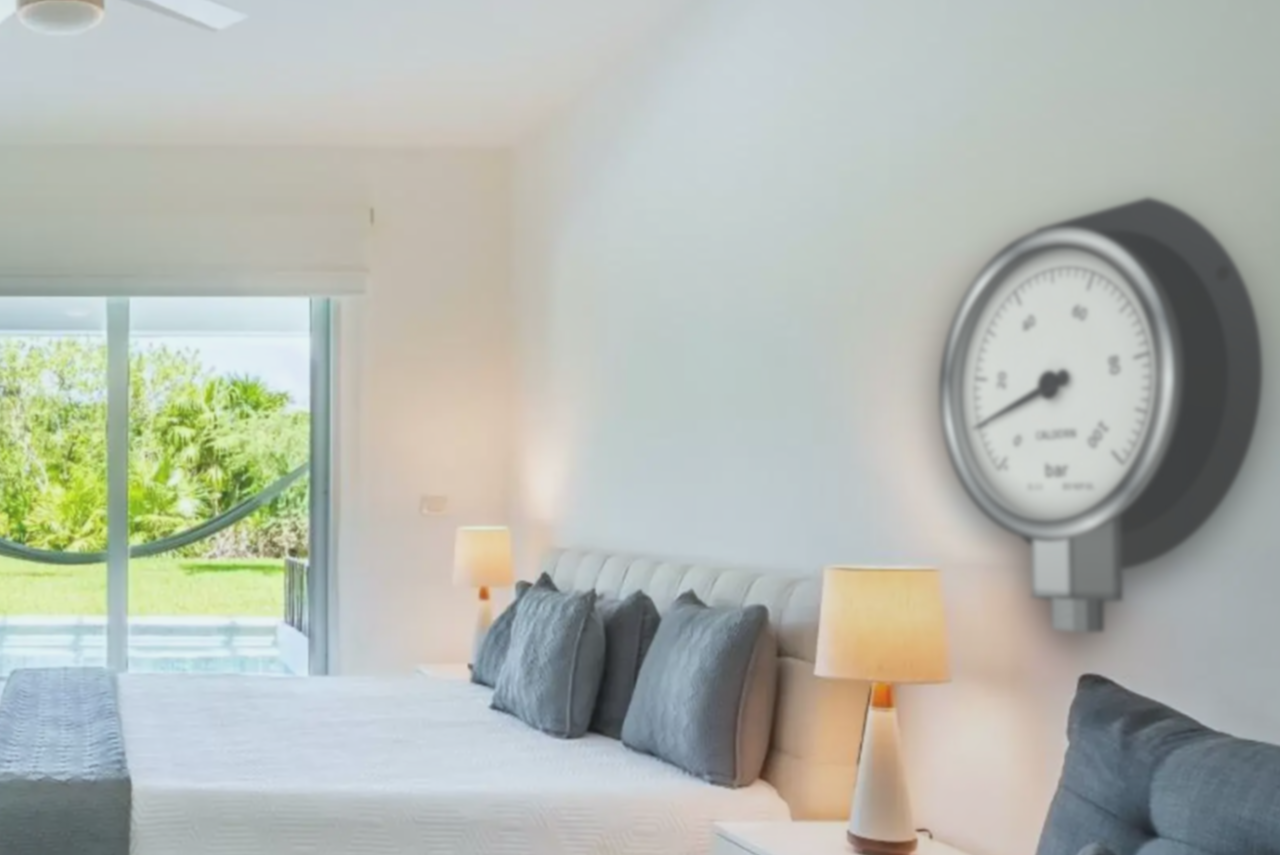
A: 10,bar
